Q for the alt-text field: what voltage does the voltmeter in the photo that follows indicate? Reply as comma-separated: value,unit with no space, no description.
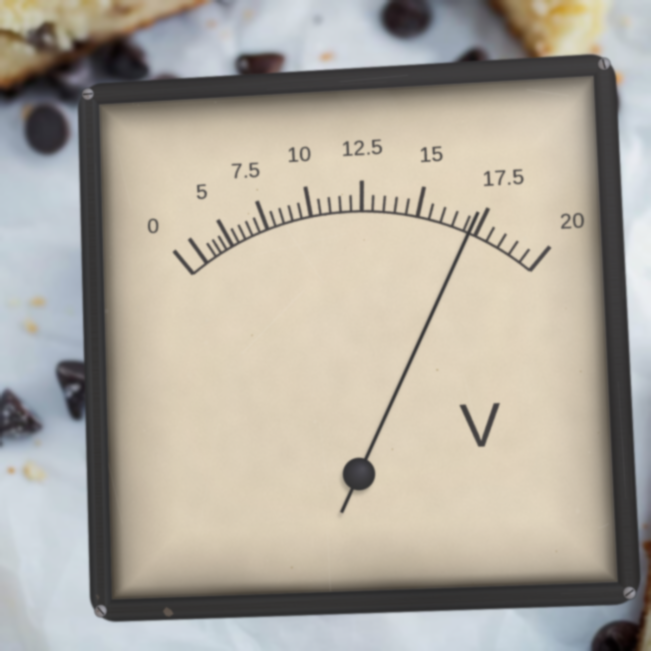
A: 17.25,V
